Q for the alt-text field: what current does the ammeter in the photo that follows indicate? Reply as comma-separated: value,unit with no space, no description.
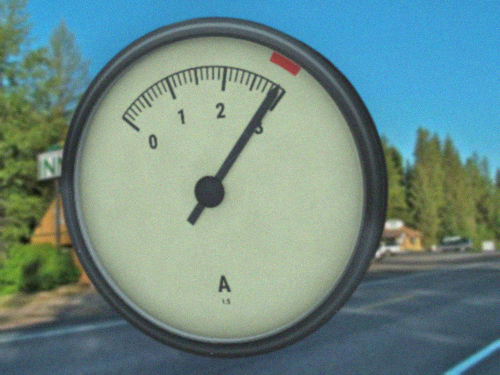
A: 2.9,A
